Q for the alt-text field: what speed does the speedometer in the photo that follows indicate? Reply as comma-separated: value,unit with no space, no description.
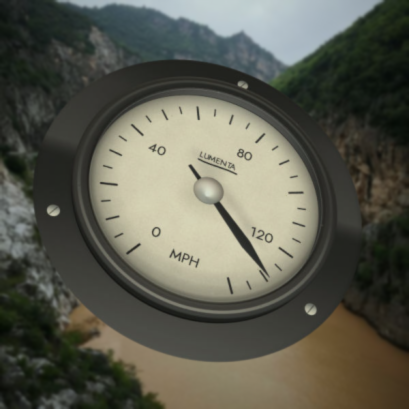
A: 130,mph
